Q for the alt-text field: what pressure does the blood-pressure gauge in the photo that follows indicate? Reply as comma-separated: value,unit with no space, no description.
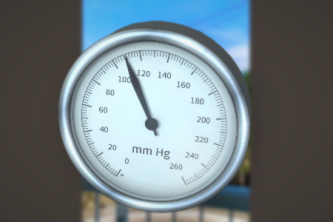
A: 110,mmHg
